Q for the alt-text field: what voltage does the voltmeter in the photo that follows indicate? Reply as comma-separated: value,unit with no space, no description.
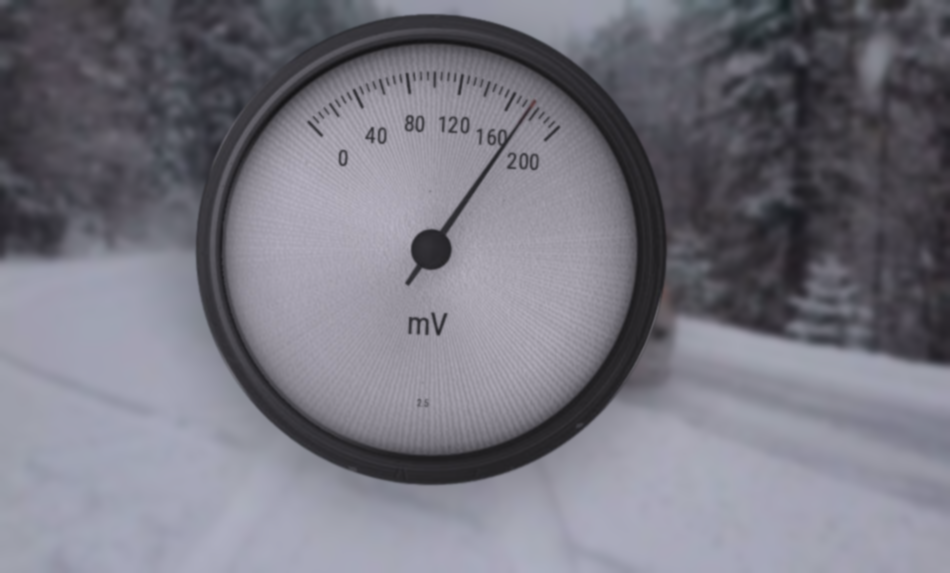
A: 175,mV
